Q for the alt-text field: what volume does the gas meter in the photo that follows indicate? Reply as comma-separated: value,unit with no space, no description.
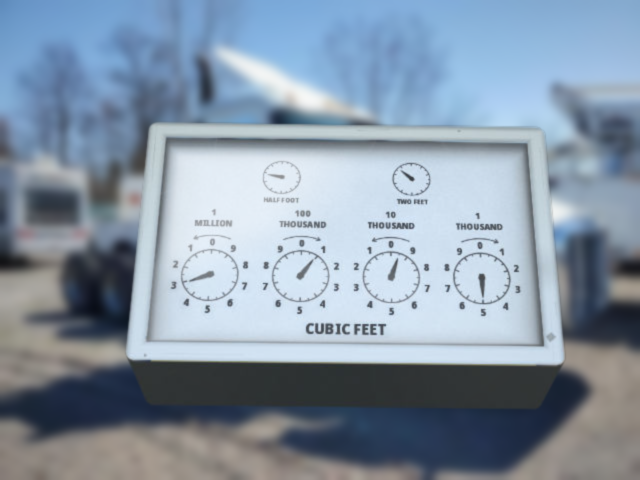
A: 309500,ft³
